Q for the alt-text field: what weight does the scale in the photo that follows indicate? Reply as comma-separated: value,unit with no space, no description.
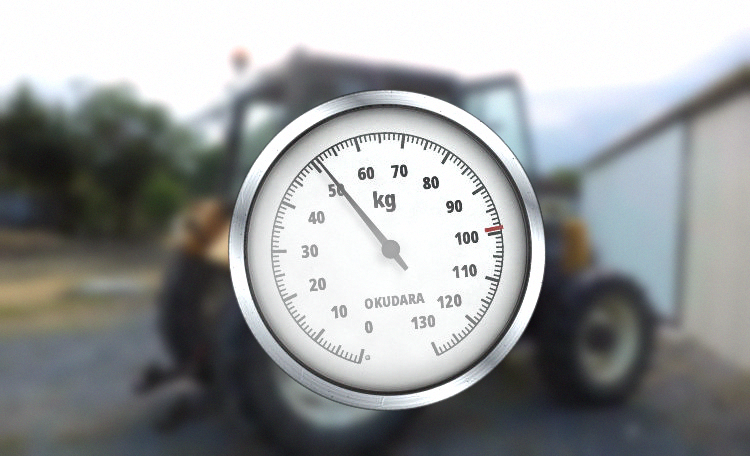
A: 51,kg
